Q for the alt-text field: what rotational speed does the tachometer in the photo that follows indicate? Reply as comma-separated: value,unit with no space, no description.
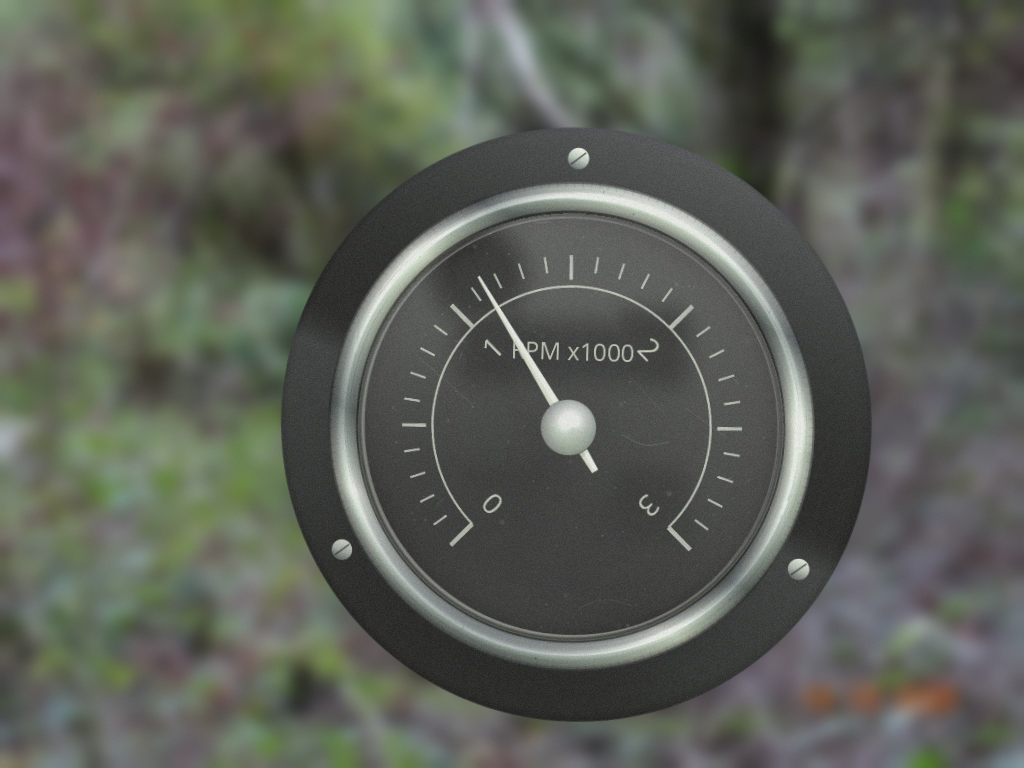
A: 1150,rpm
